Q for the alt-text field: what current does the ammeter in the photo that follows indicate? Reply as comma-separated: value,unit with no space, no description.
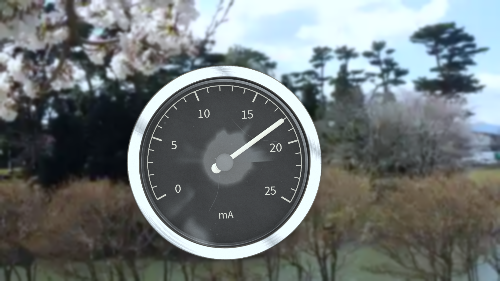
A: 18,mA
